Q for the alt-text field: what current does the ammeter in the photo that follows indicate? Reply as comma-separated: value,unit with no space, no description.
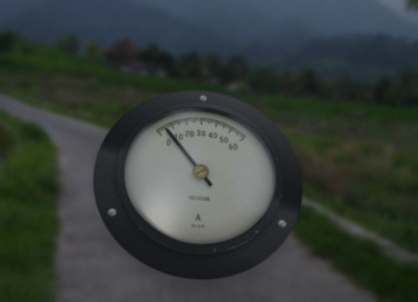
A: 5,A
